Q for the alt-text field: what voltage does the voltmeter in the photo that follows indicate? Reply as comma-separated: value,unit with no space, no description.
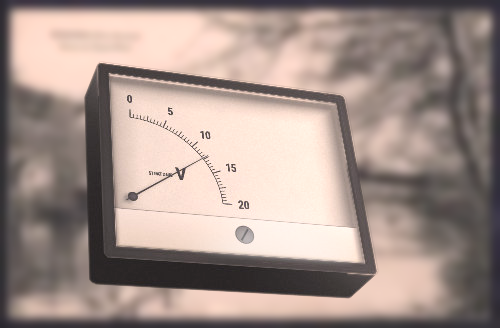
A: 12.5,V
